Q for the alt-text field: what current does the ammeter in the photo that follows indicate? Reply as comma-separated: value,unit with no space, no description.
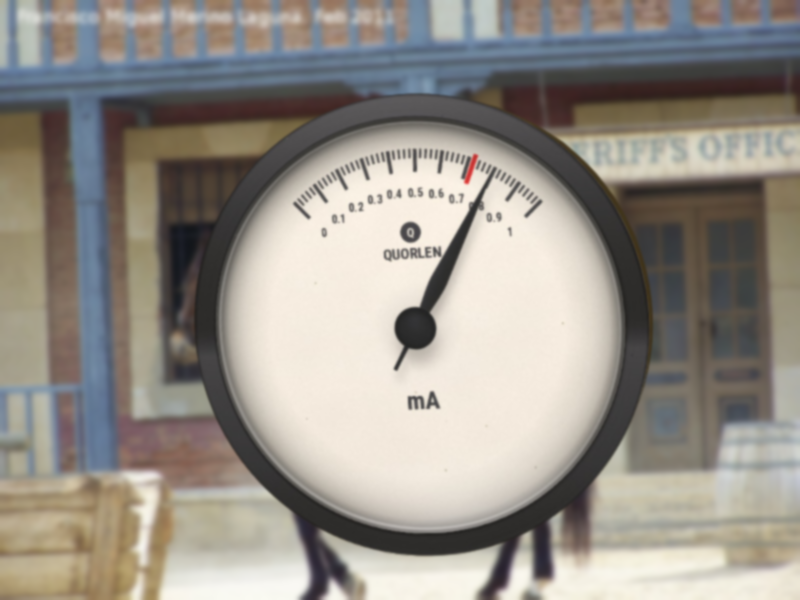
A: 0.8,mA
